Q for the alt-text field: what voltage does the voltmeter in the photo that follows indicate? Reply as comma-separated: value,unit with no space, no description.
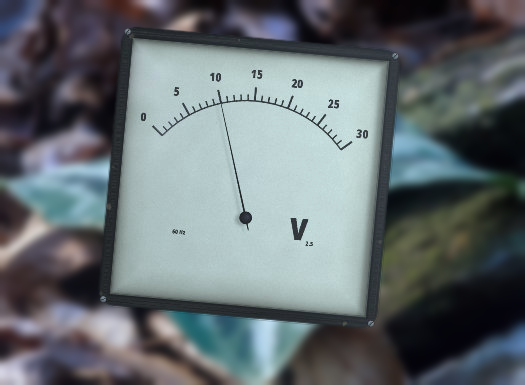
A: 10,V
